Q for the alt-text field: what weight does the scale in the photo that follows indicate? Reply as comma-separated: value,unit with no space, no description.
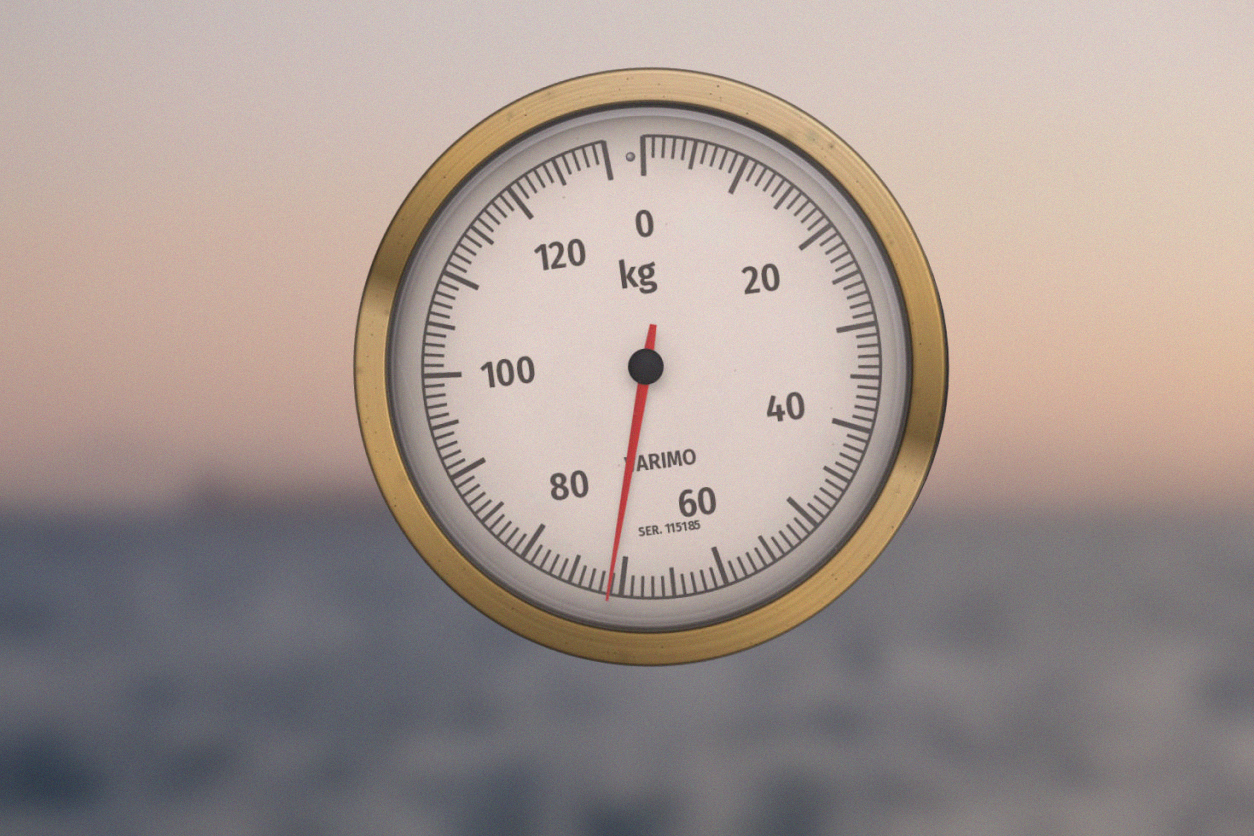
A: 71,kg
